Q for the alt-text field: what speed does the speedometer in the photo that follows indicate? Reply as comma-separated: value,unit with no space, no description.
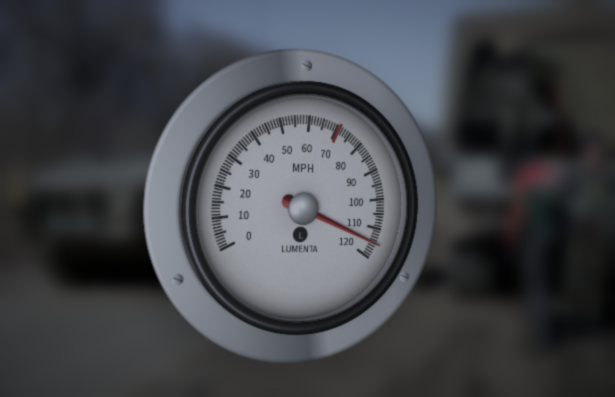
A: 115,mph
